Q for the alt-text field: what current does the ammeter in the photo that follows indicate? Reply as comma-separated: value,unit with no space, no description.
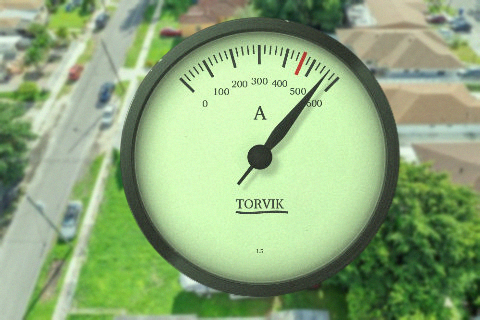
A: 560,A
